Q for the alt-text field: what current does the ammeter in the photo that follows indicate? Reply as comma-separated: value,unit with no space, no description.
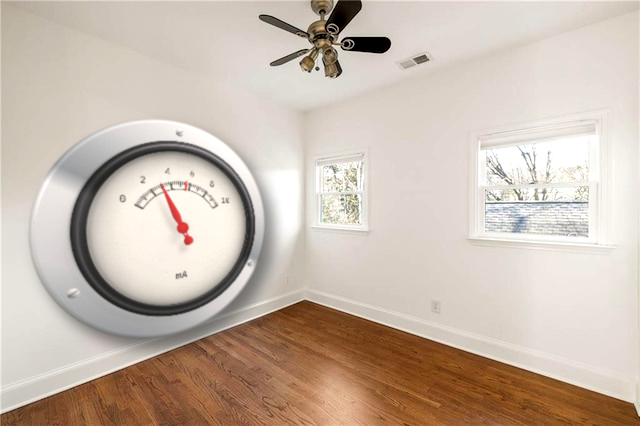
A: 3,mA
